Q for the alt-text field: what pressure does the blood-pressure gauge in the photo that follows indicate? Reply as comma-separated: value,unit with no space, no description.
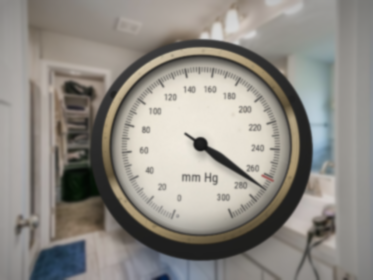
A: 270,mmHg
